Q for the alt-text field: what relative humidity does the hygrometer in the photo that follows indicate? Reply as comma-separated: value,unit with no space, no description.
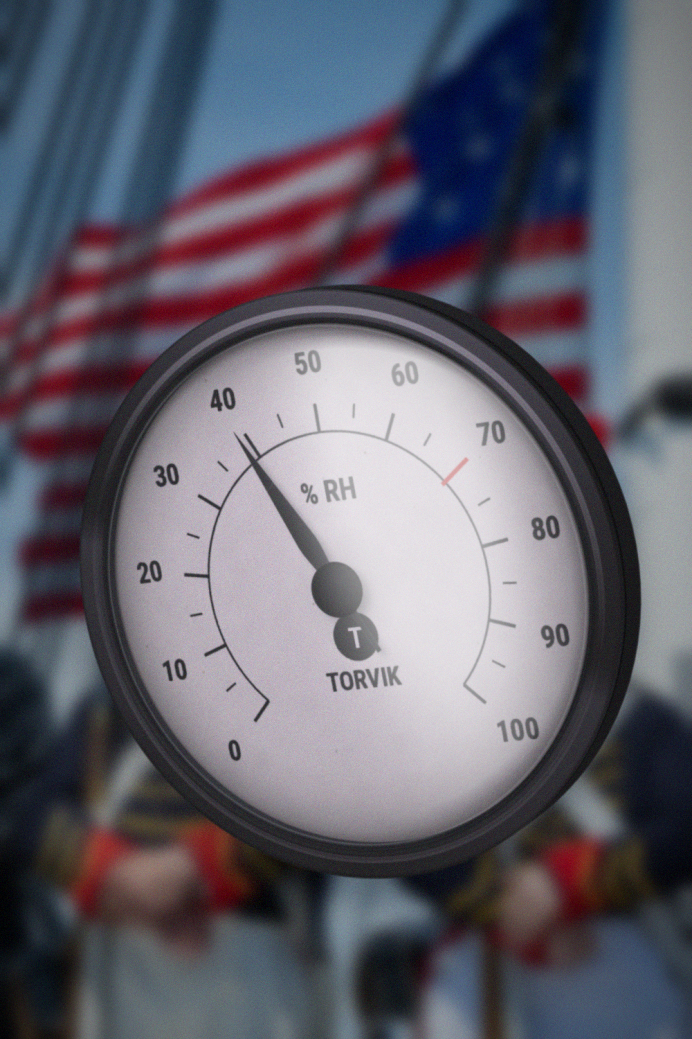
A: 40,%
